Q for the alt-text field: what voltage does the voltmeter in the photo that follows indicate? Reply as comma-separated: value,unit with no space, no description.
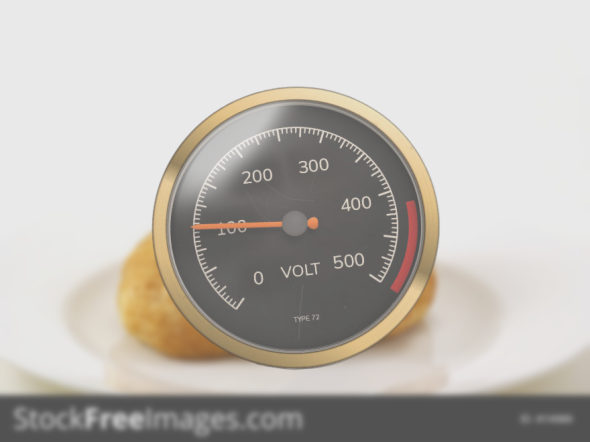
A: 100,V
